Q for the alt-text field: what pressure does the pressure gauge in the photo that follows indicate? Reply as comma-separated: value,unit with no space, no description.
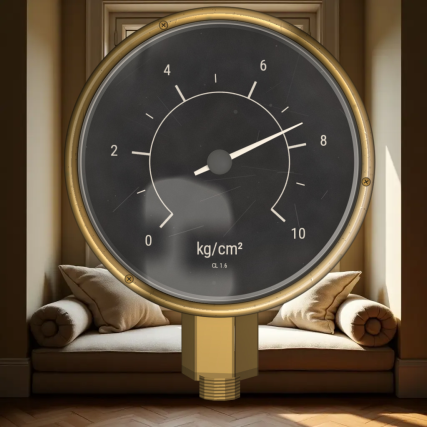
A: 7.5,kg/cm²
